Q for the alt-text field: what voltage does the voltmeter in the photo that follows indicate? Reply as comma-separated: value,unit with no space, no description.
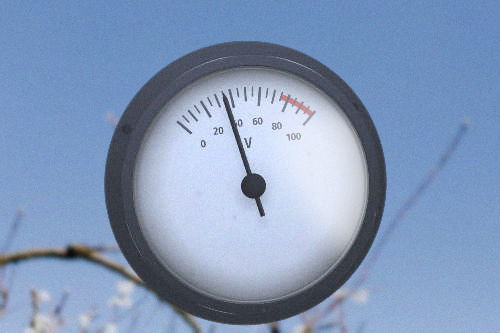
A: 35,V
